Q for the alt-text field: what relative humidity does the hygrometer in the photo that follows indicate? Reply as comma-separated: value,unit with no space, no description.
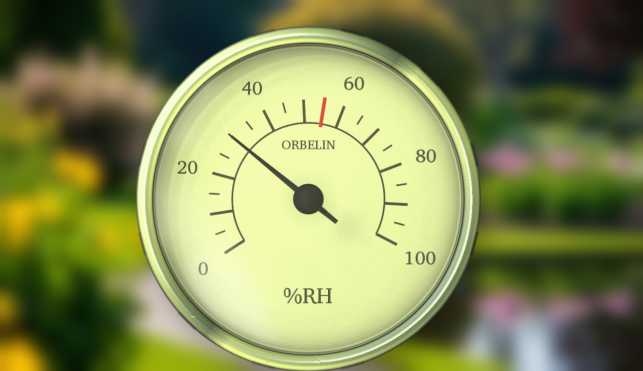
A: 30,%
